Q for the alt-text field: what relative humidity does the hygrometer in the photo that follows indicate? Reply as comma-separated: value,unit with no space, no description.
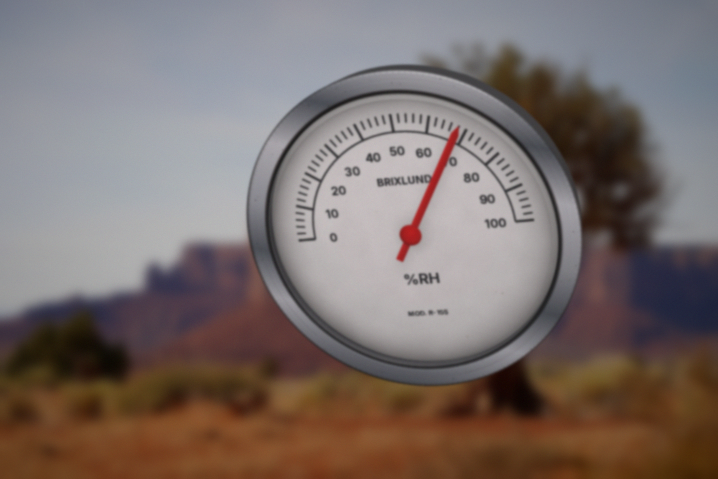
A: 68,%
